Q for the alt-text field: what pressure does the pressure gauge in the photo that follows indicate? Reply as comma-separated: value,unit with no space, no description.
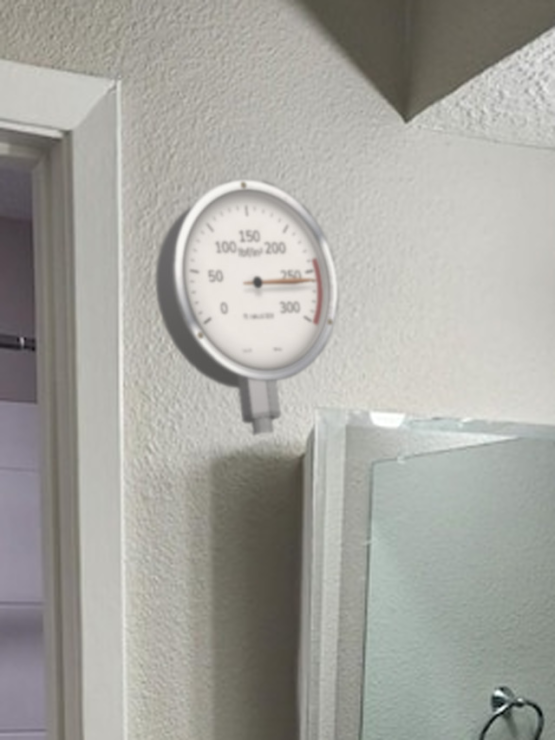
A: 260,psi
